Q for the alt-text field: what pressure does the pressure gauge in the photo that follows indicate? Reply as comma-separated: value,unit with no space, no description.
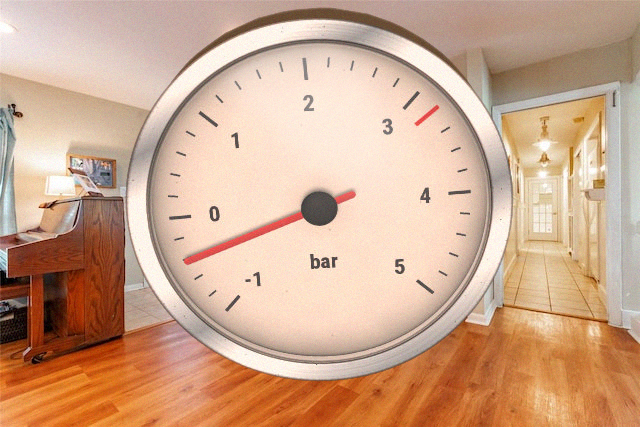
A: -0.4,bar
